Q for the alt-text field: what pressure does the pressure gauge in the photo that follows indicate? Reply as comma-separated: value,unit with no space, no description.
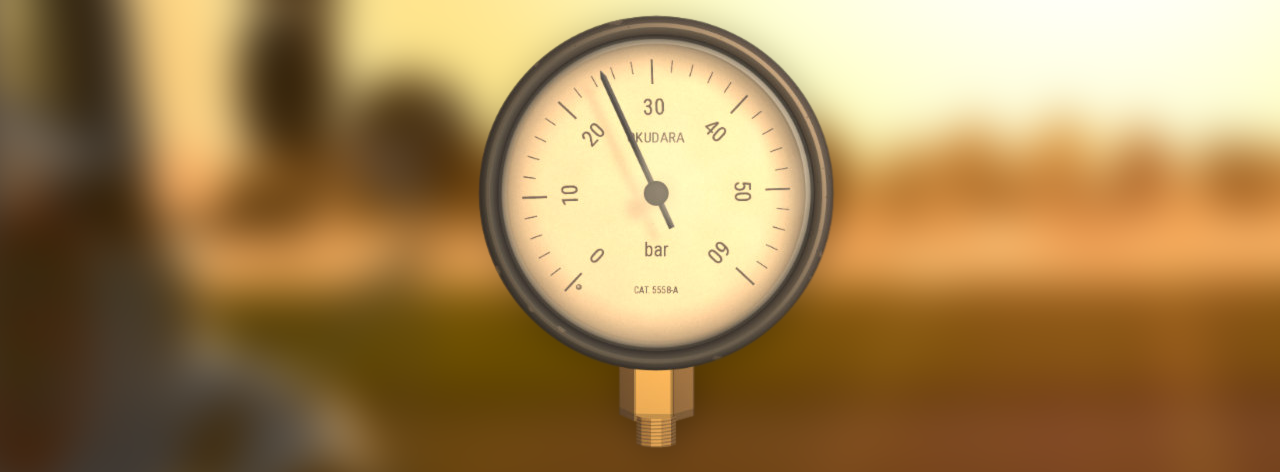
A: 25,bar
